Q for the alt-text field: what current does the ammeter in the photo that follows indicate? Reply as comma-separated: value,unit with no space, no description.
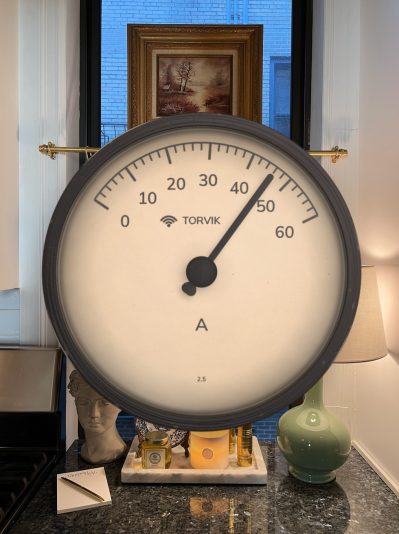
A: 46,A
